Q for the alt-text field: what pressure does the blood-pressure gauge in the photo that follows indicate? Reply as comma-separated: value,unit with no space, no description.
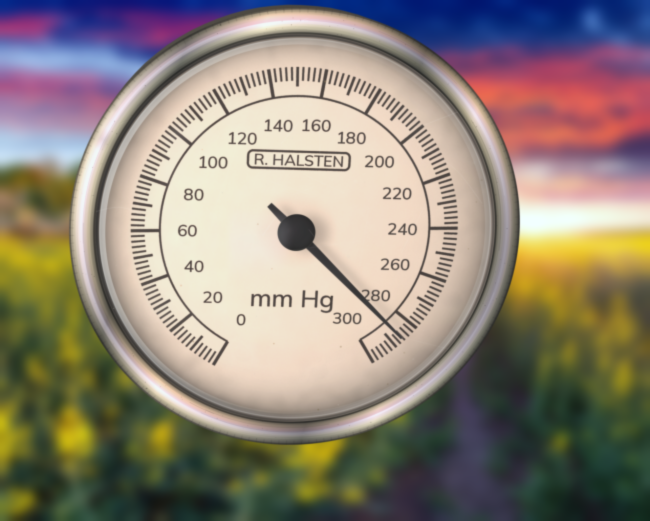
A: 286,mmHg
